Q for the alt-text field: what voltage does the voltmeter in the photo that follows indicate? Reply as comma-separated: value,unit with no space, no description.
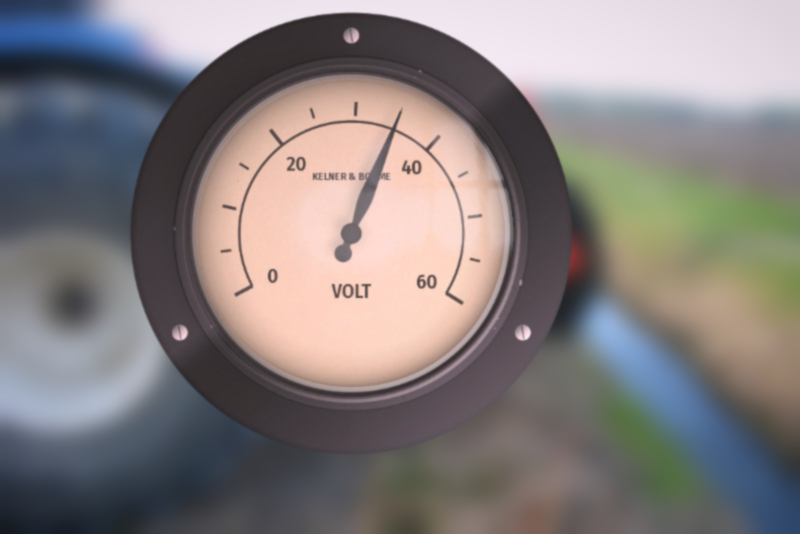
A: 35,V
